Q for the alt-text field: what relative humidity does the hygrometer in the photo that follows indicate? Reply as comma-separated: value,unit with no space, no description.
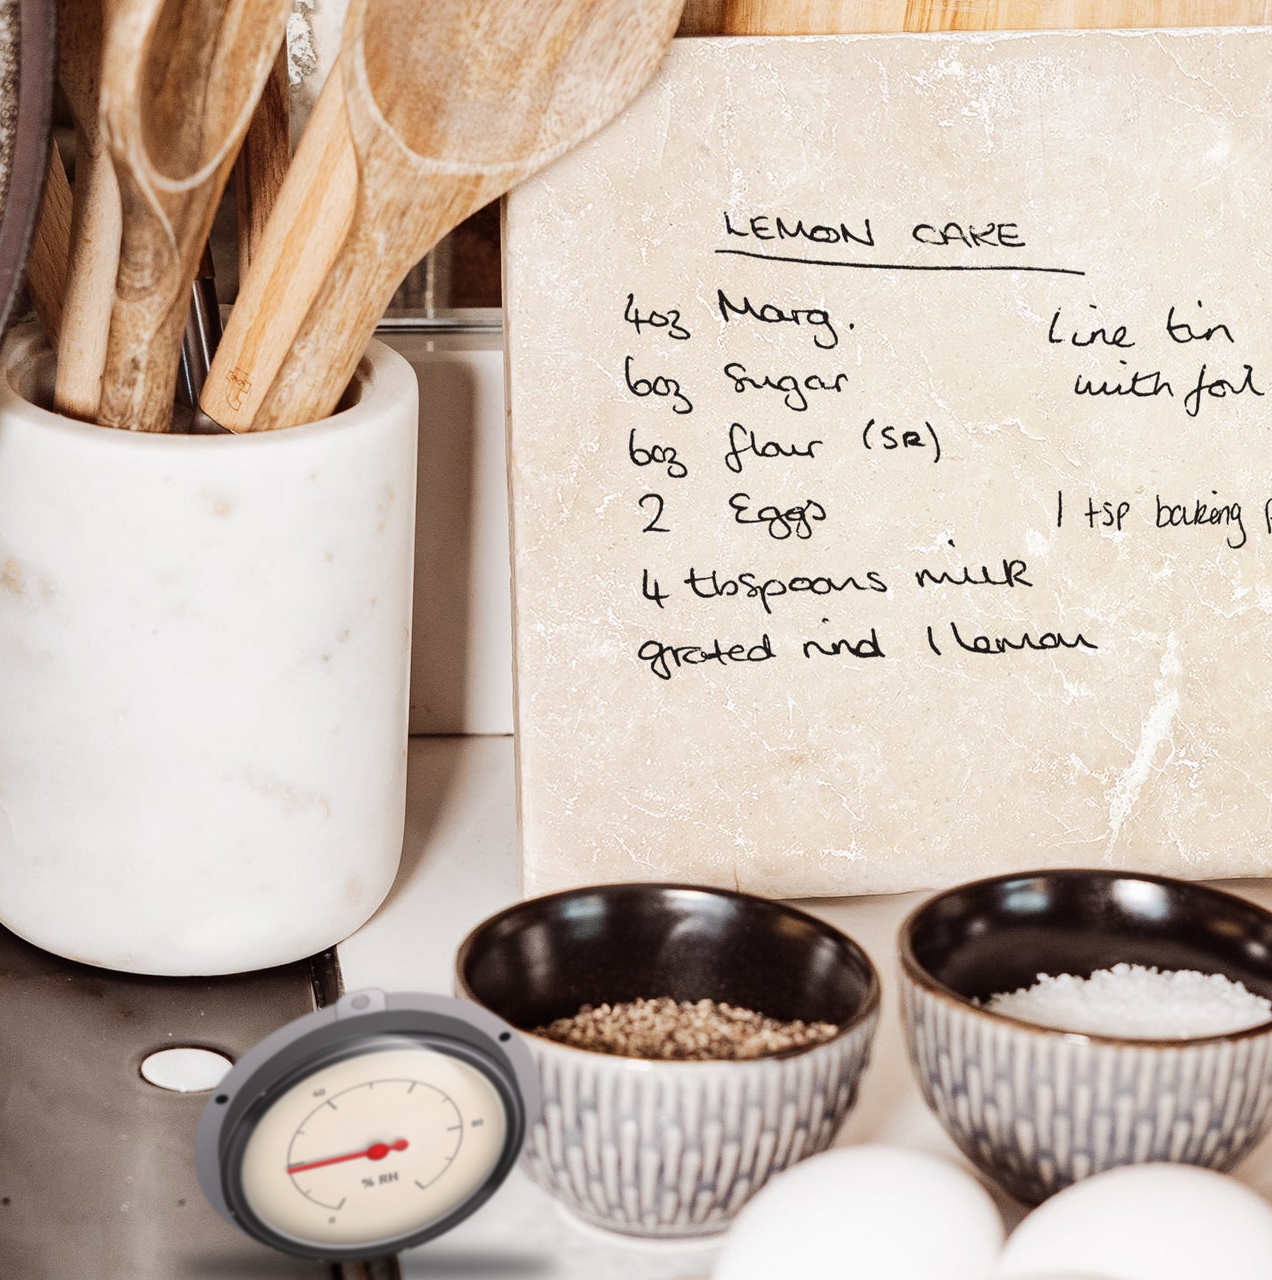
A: 20,%
